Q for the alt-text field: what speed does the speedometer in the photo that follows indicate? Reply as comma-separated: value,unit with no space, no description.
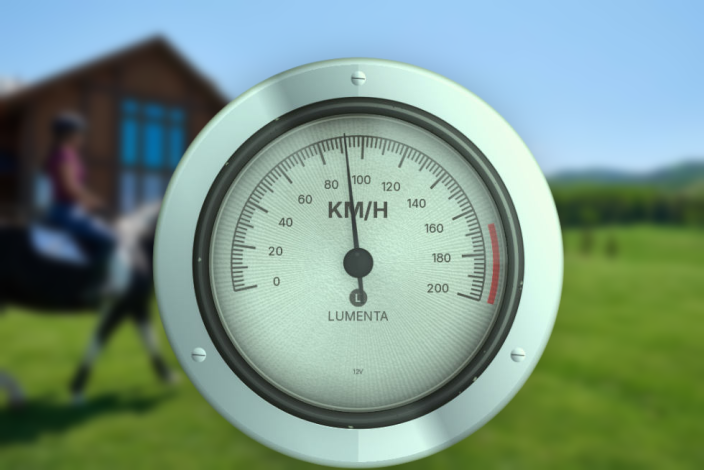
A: 92,km/h
